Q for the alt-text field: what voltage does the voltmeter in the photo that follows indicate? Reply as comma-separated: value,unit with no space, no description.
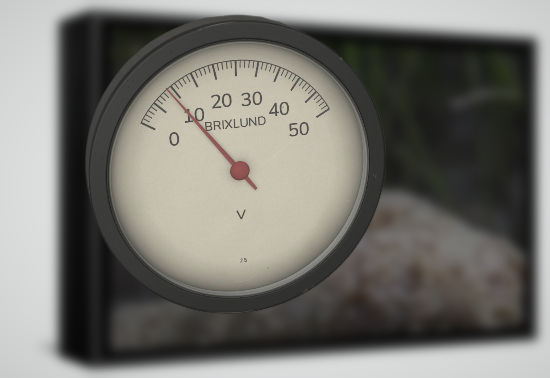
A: 9,V
